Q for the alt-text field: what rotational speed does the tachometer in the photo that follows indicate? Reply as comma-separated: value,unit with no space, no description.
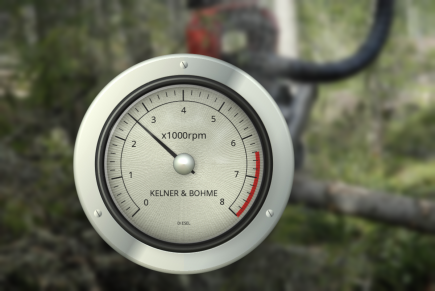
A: 2600,rpm
